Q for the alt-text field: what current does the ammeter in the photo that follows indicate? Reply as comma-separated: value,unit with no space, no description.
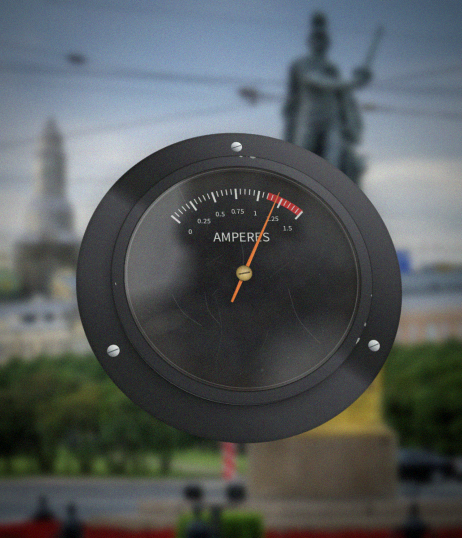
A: 1.2,A
